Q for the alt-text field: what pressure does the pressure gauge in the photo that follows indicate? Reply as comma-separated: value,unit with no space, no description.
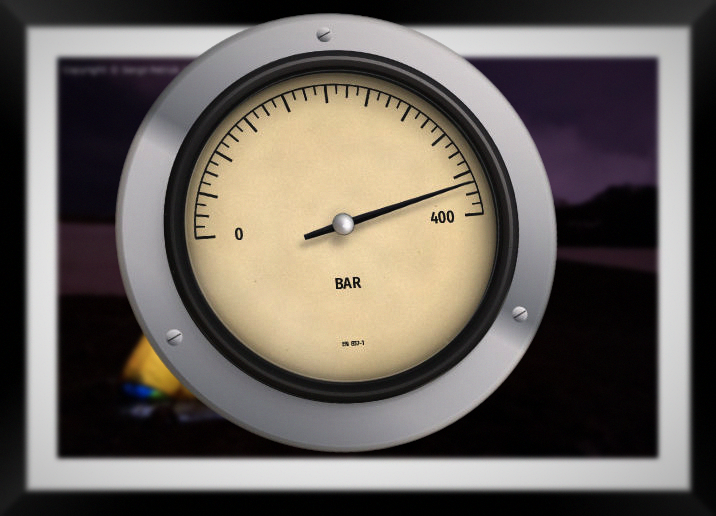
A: 370,bar
